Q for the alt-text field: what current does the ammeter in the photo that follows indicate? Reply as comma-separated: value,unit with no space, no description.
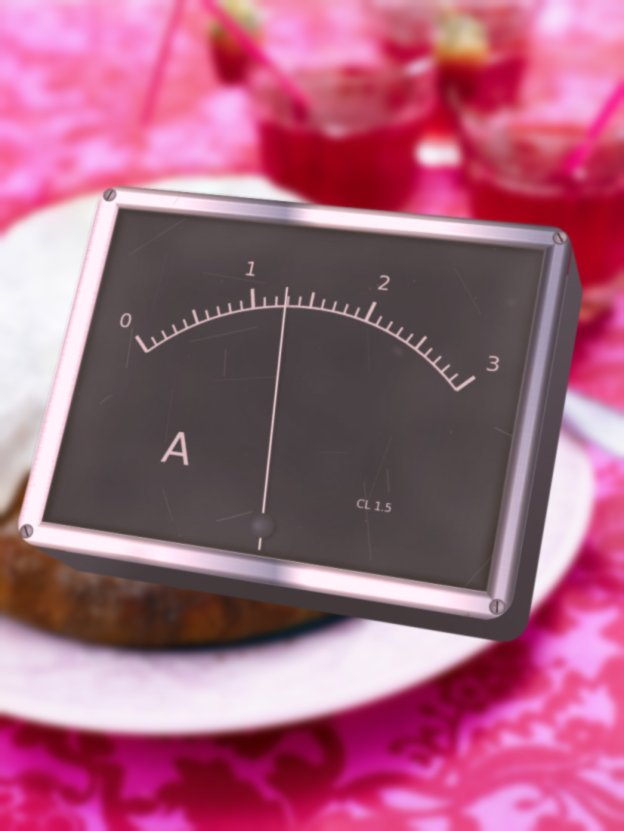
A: 1.3,A
